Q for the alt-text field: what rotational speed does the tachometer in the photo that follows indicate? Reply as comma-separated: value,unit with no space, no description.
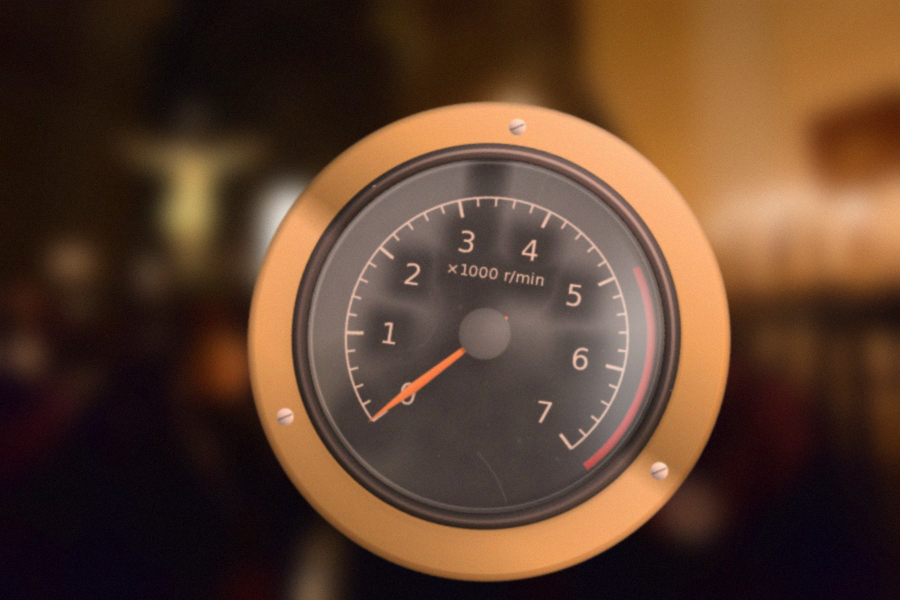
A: 0,rpm
